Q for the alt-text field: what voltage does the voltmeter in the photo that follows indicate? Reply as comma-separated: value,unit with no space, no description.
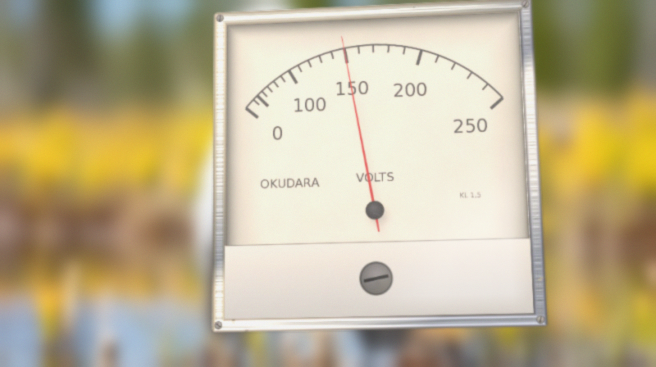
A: 150,V
